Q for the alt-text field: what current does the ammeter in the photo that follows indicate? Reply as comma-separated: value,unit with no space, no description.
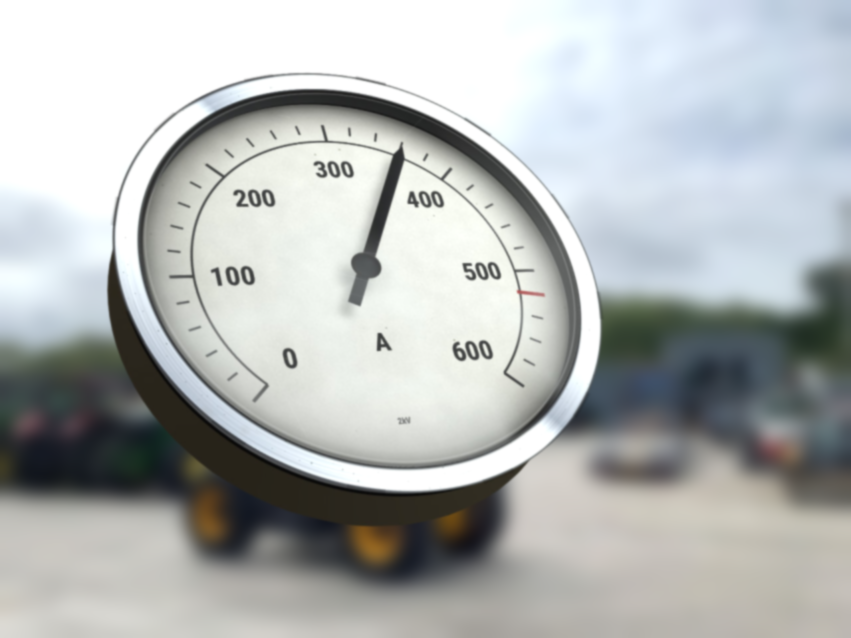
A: 360,A
